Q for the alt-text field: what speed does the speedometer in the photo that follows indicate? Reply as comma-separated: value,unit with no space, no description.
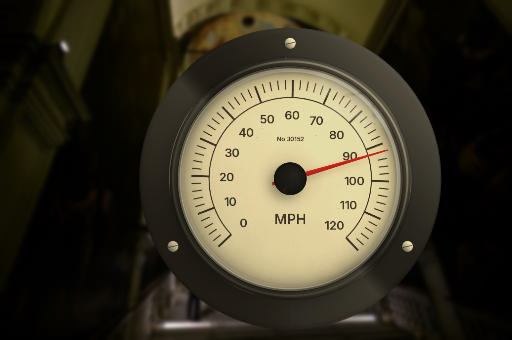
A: 92,mph
